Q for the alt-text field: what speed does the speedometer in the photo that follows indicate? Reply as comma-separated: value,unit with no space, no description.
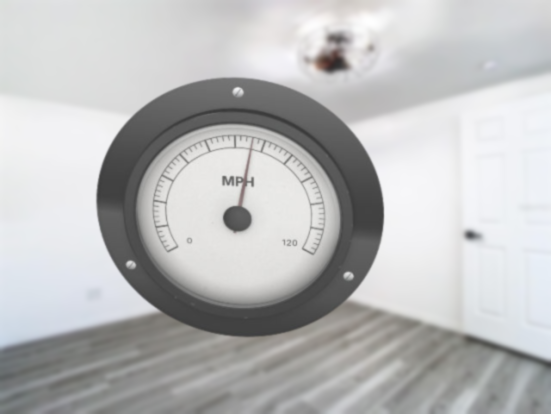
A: 66,mph
